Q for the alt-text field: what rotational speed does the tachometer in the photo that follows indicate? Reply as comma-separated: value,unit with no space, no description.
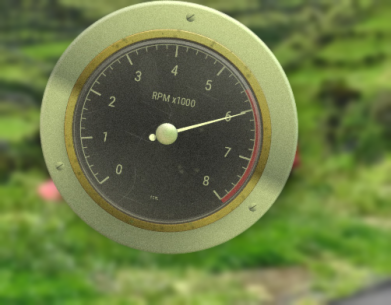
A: 6000,rpm
